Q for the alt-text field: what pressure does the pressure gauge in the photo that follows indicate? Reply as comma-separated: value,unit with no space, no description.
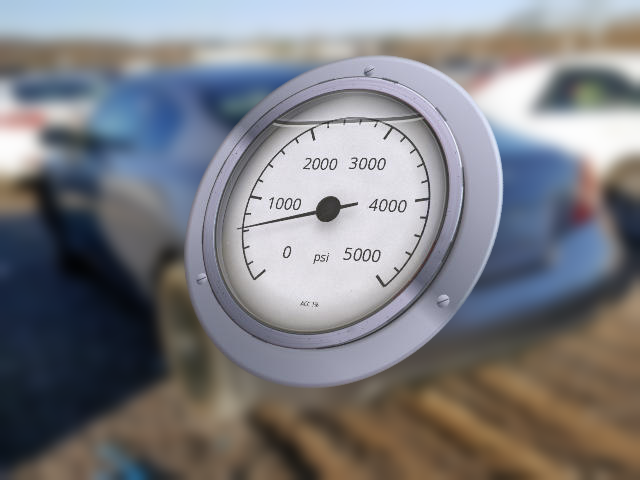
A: 600,psi
